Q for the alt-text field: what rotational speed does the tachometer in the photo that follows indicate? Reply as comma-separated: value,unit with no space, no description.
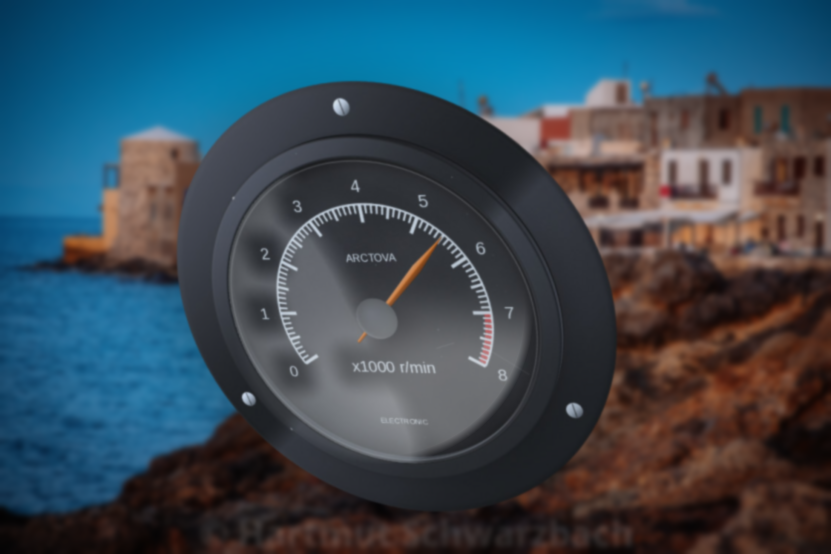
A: 5500,rpm
